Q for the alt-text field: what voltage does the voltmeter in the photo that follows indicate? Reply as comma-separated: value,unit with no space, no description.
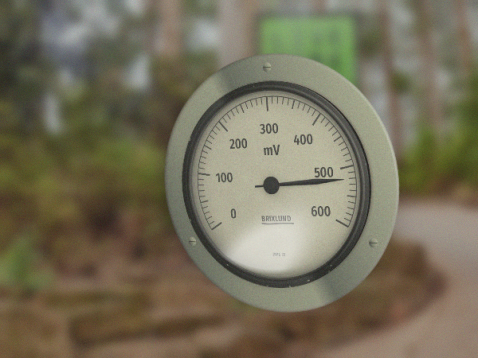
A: 520,mV
